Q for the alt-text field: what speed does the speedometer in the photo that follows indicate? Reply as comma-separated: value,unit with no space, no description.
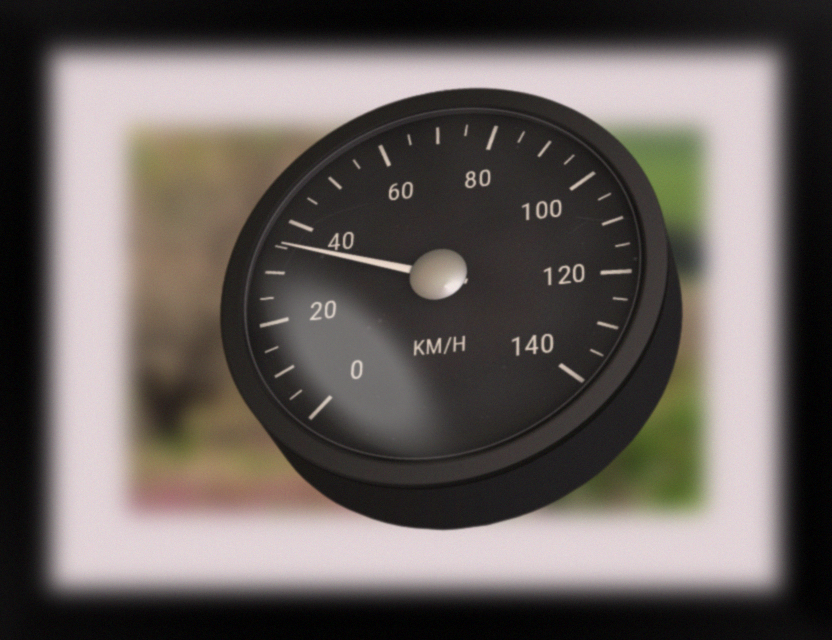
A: 35,km/h
